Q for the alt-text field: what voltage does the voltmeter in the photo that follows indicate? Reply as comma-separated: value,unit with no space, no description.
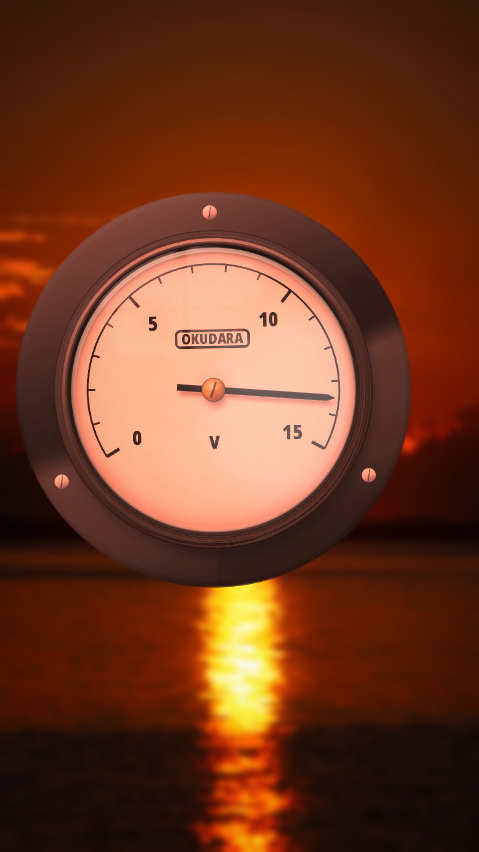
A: 13.5,V
